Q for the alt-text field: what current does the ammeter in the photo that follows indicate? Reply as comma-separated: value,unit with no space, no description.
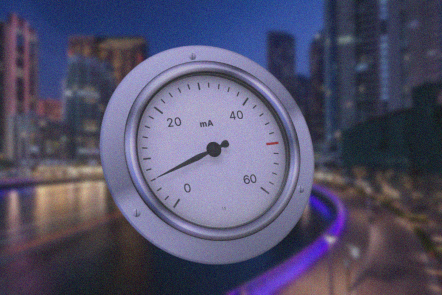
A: 6,mA
